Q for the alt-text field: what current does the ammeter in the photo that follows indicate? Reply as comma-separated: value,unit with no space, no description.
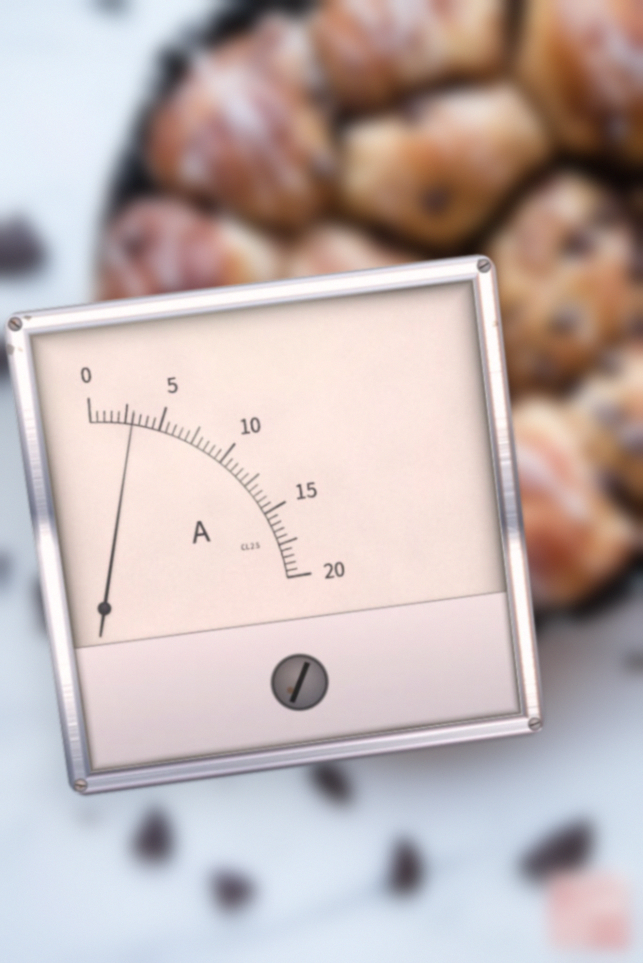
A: 3,A
